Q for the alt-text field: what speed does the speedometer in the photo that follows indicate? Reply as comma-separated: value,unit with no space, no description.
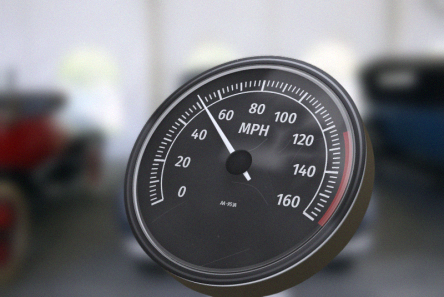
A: 52,mph
